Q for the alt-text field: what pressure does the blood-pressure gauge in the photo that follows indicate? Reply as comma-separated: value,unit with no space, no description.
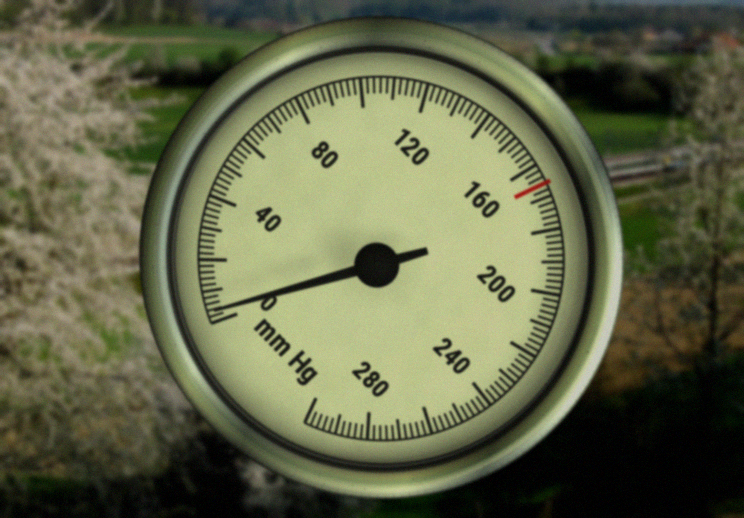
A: 4,mmHg
